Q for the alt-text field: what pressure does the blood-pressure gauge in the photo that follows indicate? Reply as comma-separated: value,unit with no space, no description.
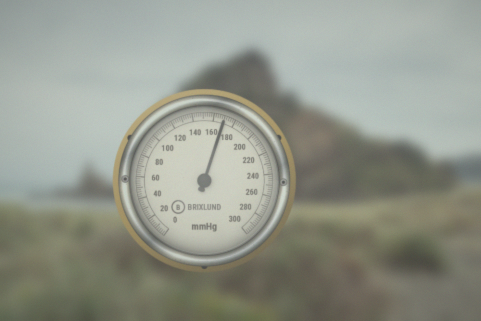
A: 170,mmHg
